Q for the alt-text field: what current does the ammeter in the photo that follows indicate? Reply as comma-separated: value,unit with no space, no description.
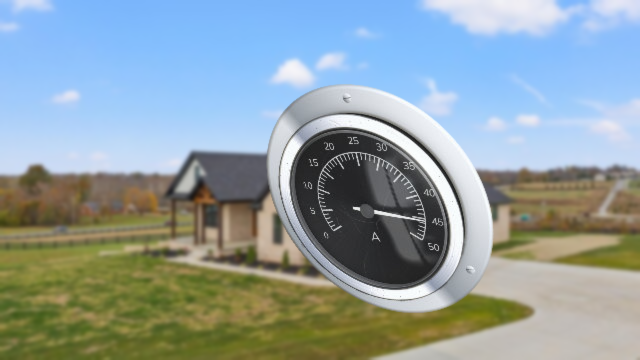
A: 45,A
